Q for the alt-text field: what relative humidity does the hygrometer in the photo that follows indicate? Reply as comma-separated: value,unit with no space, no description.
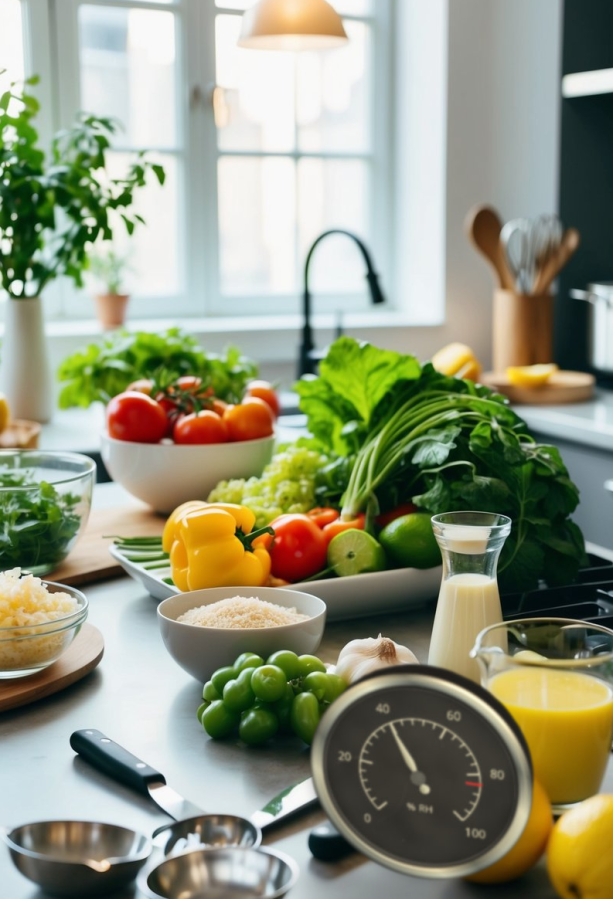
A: 40,%
